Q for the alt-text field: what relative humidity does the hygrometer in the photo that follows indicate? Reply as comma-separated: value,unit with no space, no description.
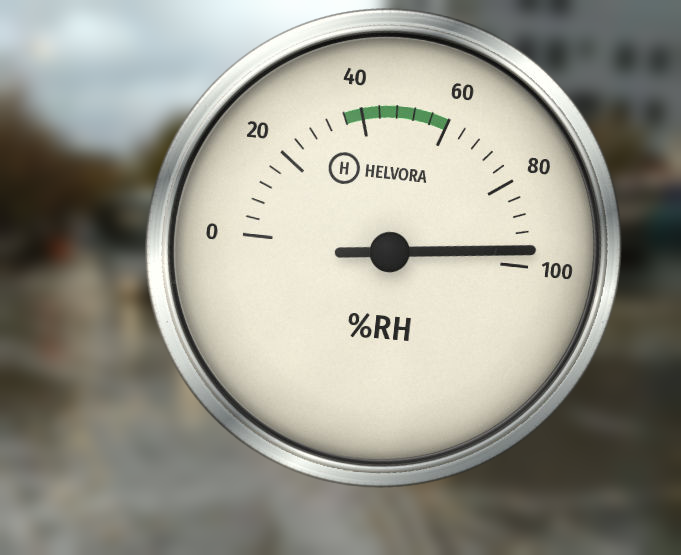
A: 96,%
